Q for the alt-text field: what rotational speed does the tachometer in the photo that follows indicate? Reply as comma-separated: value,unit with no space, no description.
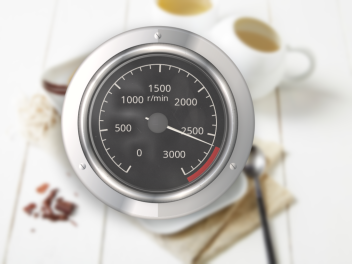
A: 2600,rpm
